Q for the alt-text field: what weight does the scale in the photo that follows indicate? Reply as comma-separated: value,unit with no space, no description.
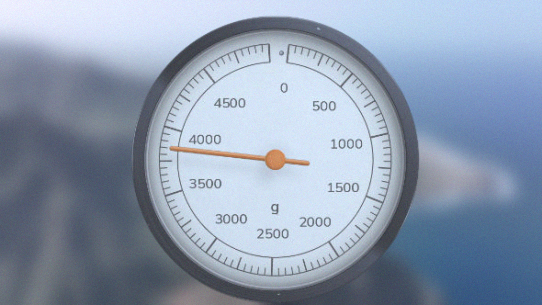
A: 3850,g
